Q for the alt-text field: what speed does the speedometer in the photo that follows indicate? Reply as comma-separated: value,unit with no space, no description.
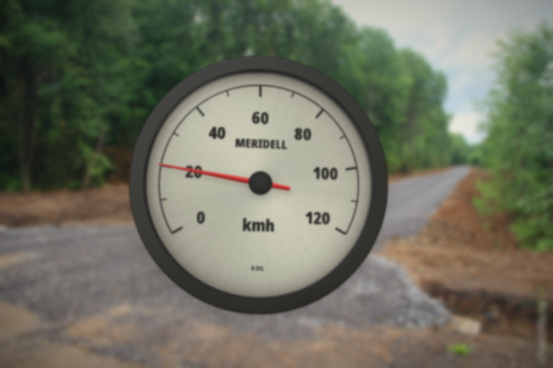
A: 20,km/h
